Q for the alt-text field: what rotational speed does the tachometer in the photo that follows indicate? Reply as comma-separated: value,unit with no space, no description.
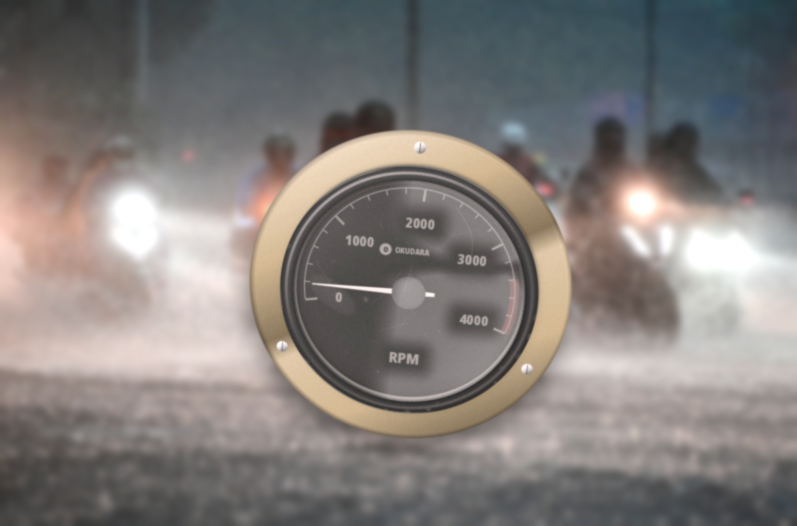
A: 200,rpm
